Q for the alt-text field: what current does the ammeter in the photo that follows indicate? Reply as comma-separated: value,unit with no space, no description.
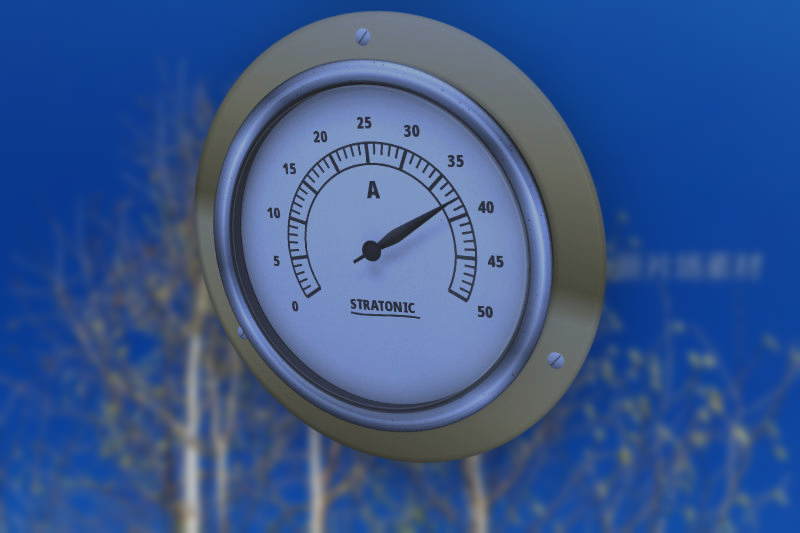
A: 38,A
